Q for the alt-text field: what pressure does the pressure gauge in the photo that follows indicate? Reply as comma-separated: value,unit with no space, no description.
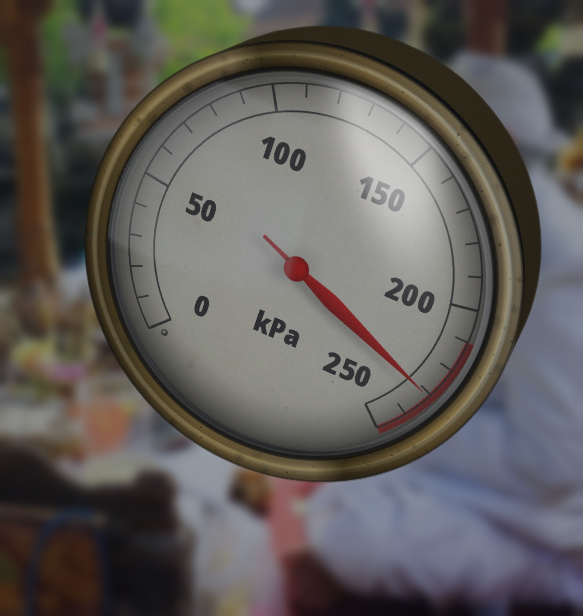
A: 230,kPa
